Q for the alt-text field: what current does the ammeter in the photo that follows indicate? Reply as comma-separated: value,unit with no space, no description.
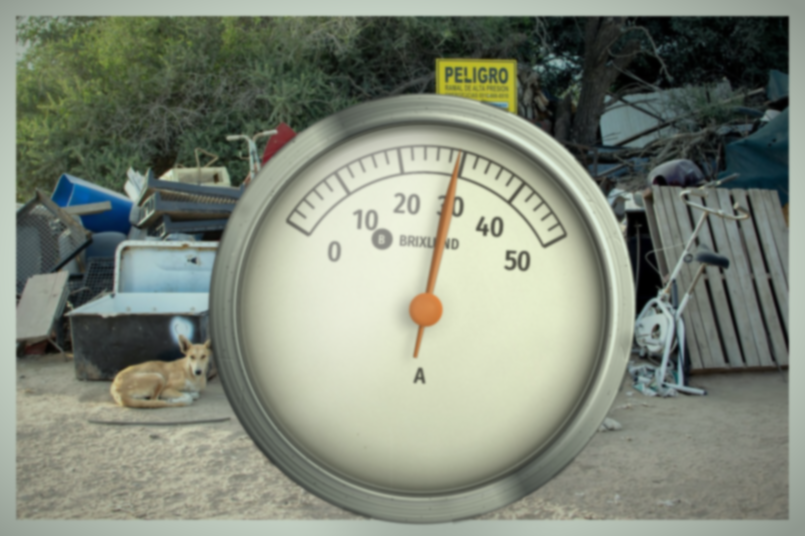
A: 29,A
